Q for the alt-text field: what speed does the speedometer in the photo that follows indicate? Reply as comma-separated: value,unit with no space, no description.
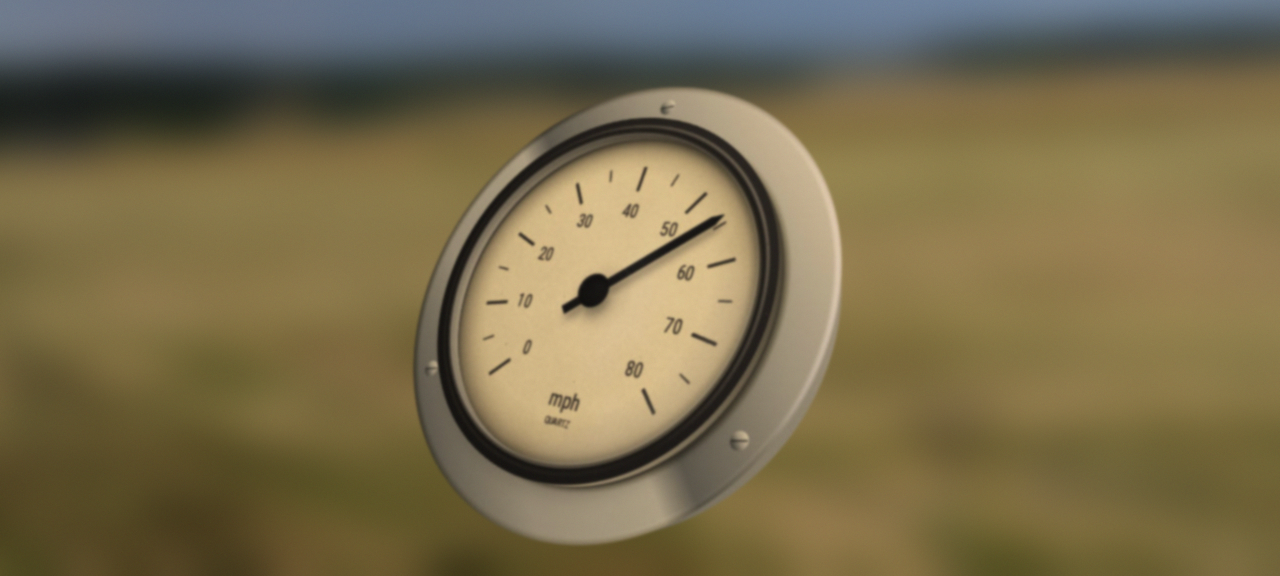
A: 55,mph
